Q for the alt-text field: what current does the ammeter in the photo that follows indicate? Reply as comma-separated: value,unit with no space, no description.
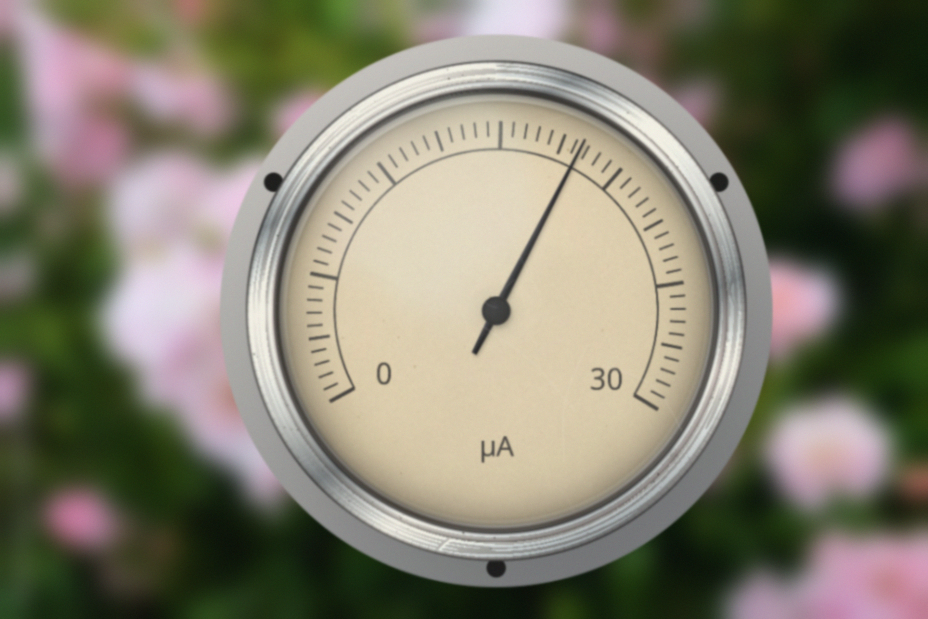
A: 18.25,µA
